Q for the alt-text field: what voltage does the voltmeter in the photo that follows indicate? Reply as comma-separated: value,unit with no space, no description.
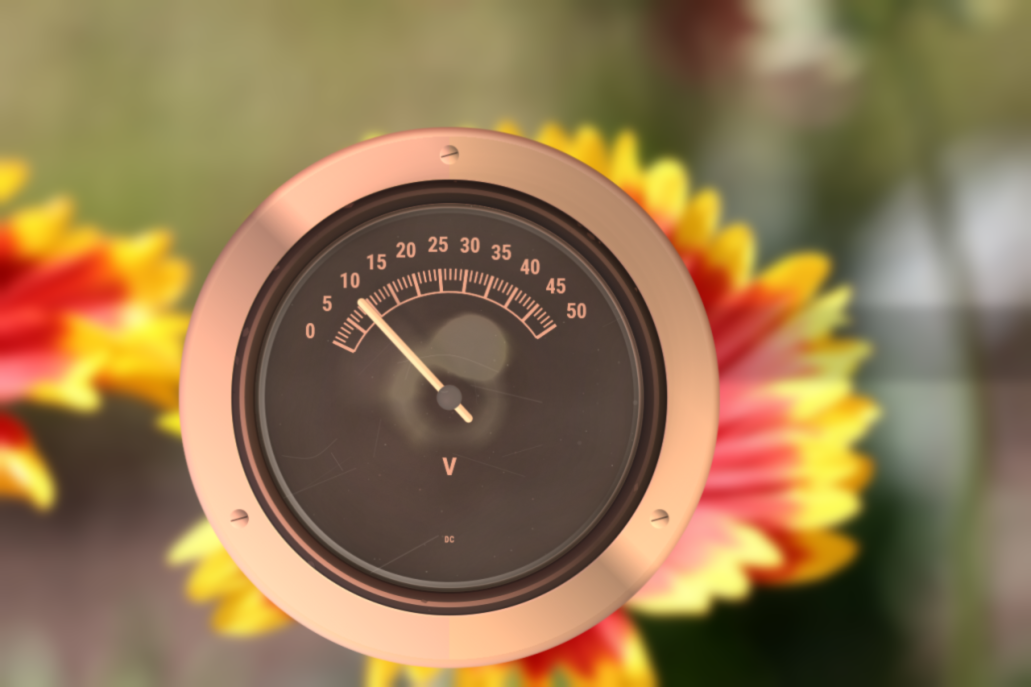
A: 9,V
